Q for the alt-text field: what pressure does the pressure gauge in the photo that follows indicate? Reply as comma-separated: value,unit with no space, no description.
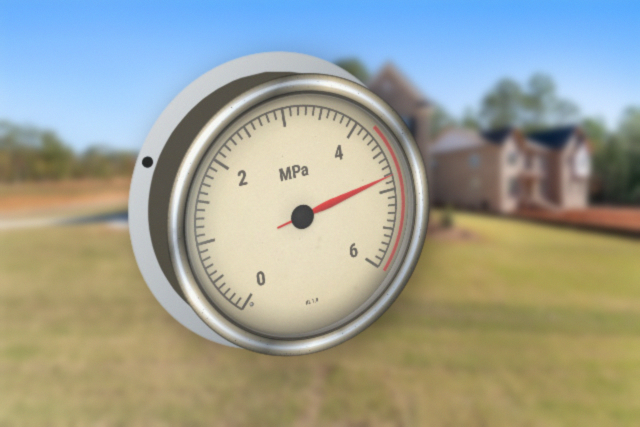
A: 4.8,MPa
